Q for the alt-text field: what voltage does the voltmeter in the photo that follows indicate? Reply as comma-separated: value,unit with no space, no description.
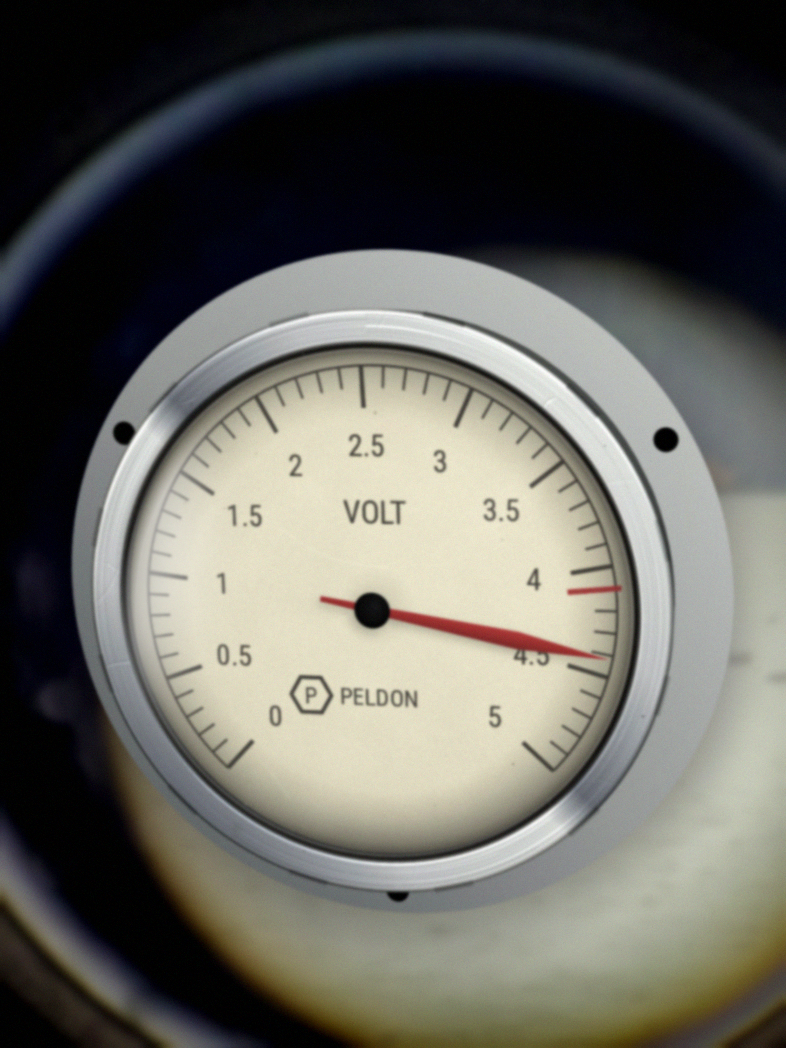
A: 4.4,V
